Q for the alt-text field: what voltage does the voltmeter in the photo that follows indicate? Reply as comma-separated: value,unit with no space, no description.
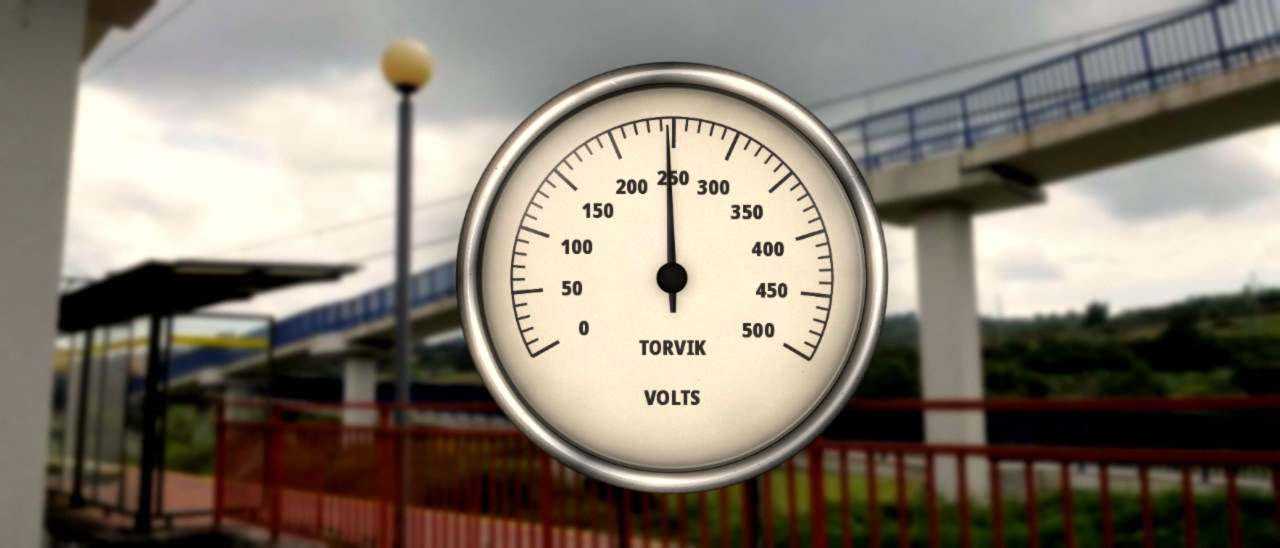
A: 245,V
